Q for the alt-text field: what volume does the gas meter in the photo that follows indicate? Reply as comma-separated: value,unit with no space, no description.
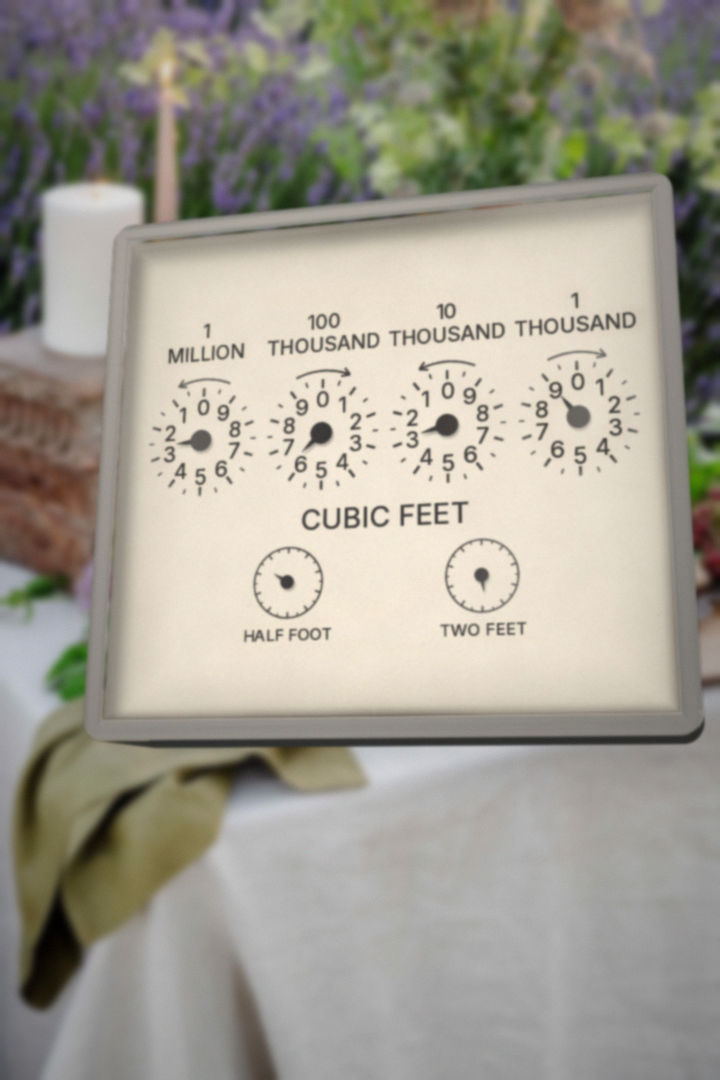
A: 262900,ft³
